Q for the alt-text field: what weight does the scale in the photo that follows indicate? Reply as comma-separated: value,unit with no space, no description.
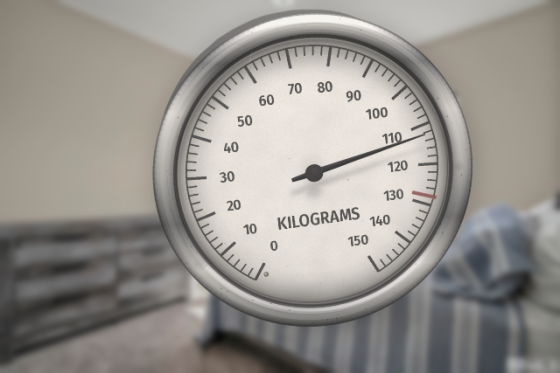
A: 112,kg
